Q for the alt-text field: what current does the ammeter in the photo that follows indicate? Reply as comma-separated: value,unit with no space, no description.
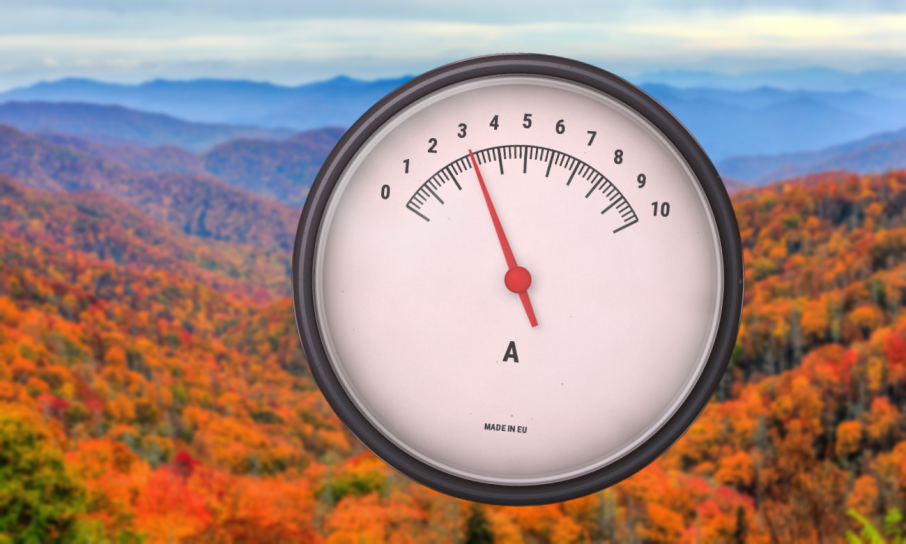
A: 3,A
